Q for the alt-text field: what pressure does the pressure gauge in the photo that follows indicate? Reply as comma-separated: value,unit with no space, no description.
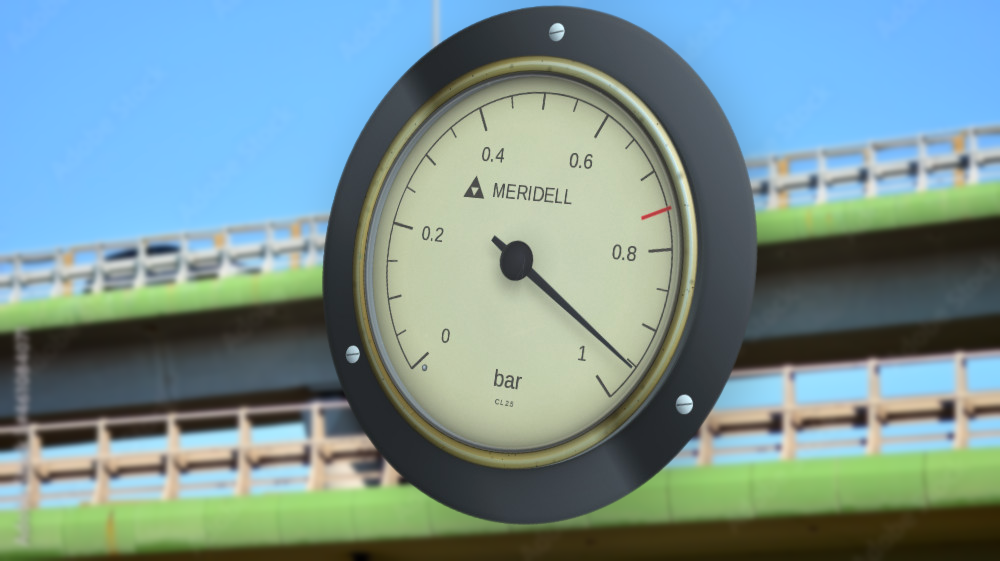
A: 0.95,bar
